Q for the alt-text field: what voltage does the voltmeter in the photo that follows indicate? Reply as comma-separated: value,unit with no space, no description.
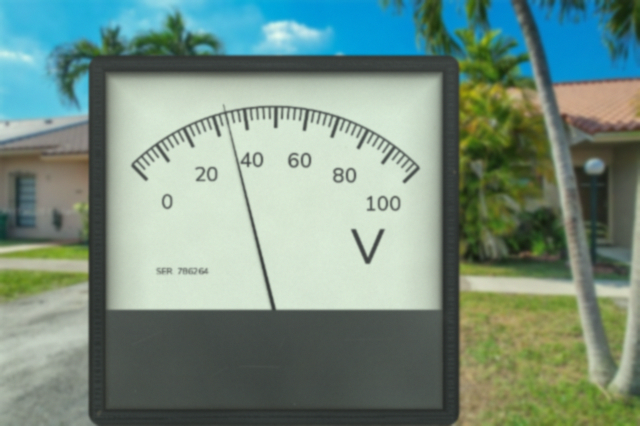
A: 34,V
